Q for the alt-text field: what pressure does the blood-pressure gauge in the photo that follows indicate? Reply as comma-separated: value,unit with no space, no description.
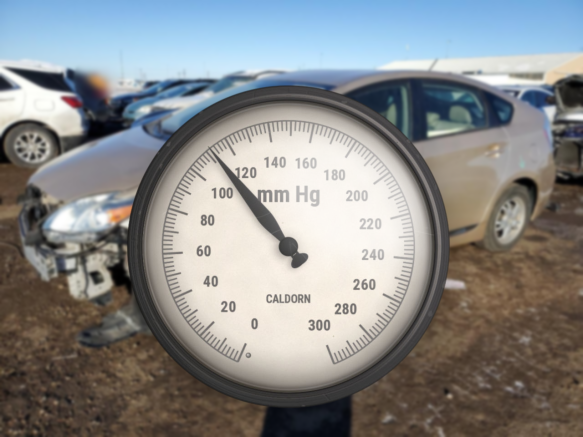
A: 112,mmHg
